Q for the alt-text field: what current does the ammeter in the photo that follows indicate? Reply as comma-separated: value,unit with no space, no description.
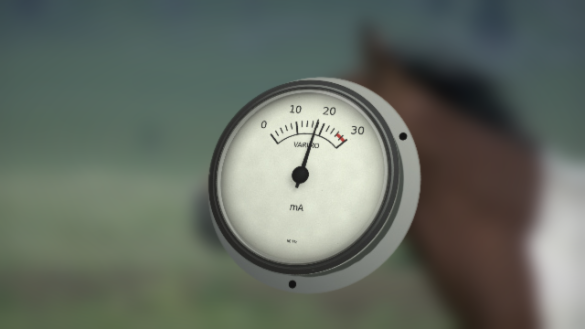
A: 18,mA
